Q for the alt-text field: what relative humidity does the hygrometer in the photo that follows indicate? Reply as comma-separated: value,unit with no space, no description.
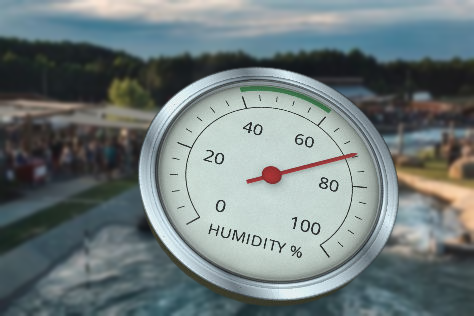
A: 72,%
